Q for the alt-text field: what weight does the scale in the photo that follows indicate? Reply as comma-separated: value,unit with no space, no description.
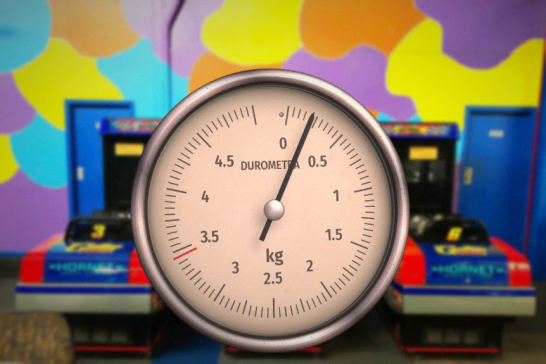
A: 0.2,kg
